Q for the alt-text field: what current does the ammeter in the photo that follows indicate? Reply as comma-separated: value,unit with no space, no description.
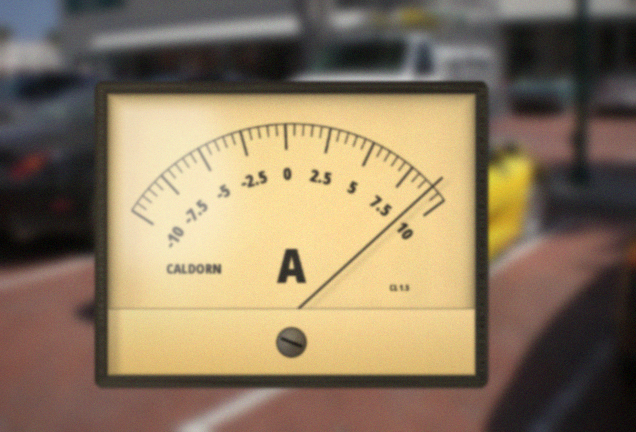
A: 9,A
